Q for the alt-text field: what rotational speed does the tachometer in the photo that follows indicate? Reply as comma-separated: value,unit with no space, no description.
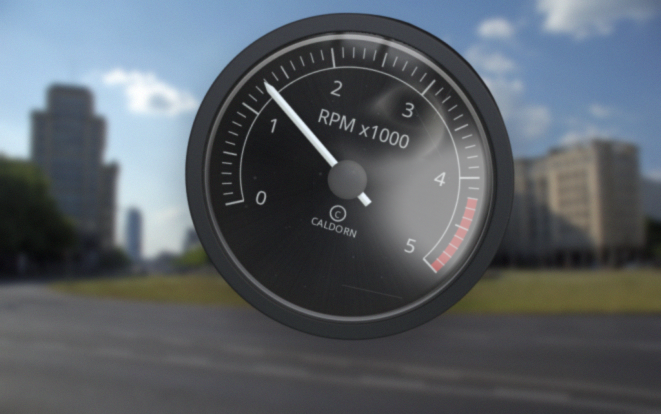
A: 1300,rpm
